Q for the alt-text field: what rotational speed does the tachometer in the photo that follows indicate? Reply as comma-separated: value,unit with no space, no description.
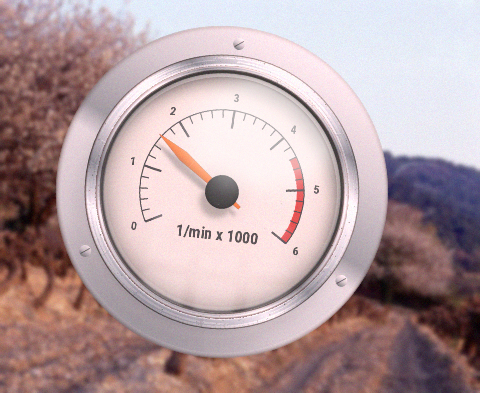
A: 1600,rpm
